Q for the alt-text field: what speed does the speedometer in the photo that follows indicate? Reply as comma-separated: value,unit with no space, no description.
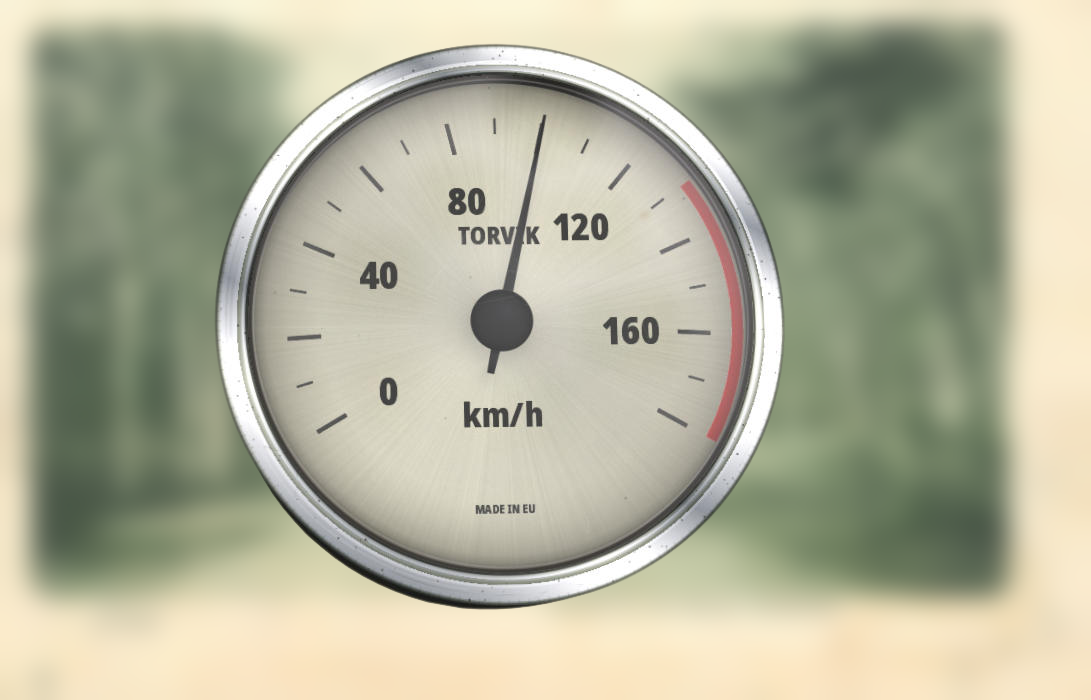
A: 100,km/h
